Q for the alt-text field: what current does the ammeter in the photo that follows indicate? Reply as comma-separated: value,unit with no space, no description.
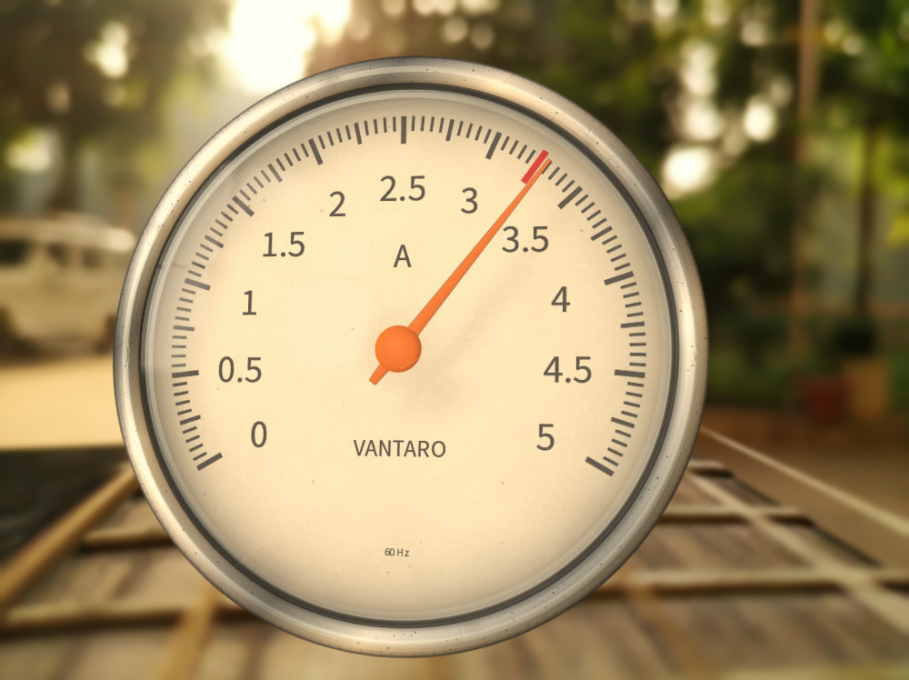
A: 3.3,A
